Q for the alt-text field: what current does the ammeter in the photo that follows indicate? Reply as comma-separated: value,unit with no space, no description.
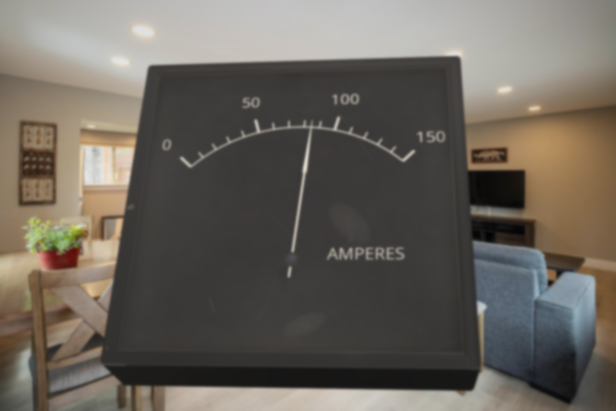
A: 85,A
